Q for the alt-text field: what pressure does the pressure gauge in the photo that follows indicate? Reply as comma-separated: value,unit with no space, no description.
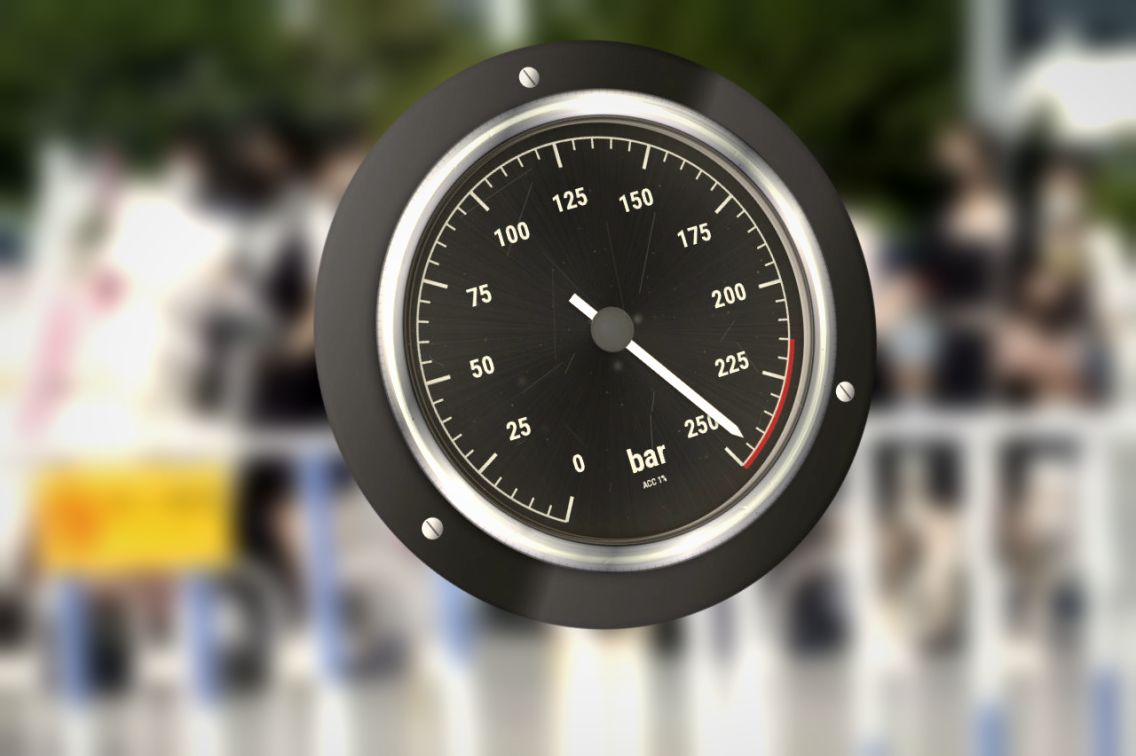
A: 245,bar
